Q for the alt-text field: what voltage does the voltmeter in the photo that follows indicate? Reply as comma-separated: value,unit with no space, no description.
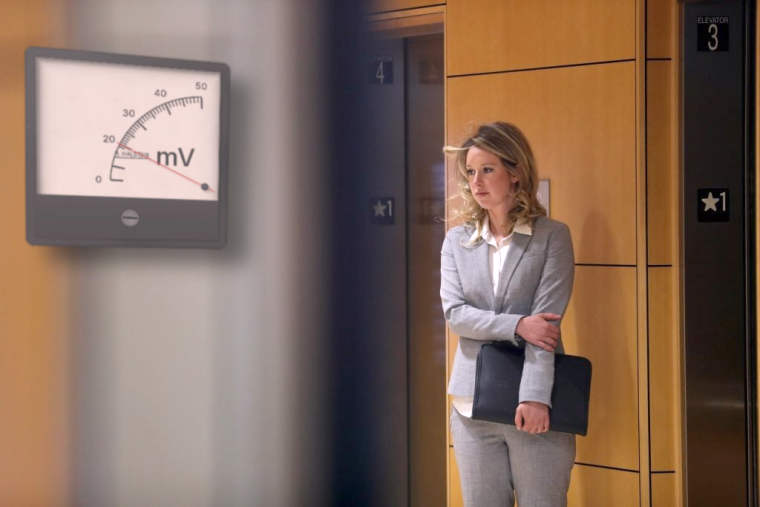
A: 20,mV
